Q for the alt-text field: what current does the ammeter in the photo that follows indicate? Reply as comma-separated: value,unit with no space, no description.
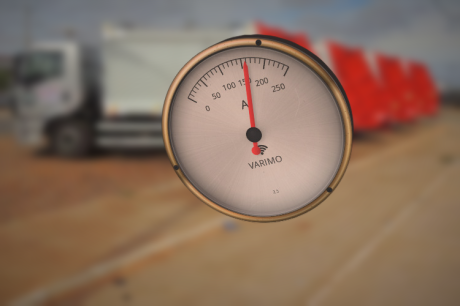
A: 160,A
